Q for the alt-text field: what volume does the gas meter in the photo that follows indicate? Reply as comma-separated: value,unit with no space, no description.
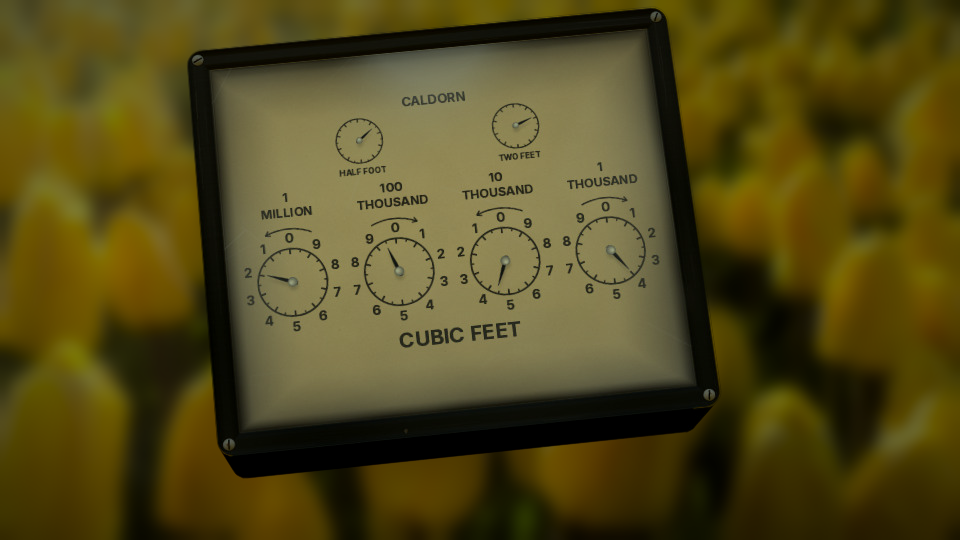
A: 194400,ft³
